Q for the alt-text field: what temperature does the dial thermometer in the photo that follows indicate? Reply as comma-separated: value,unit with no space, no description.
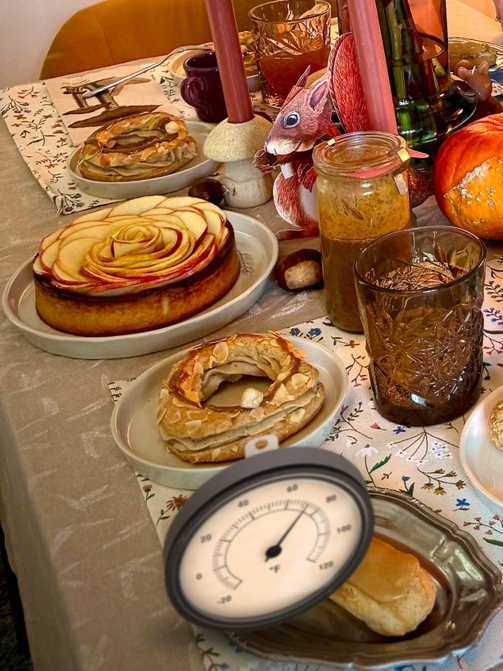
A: 70,°F
